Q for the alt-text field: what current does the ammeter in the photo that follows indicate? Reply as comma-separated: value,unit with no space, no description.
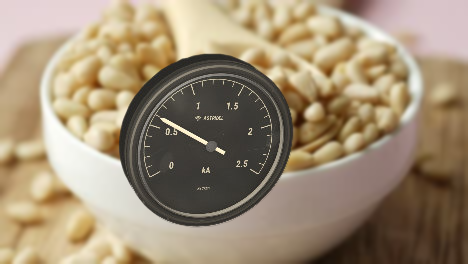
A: 0.6,kA
